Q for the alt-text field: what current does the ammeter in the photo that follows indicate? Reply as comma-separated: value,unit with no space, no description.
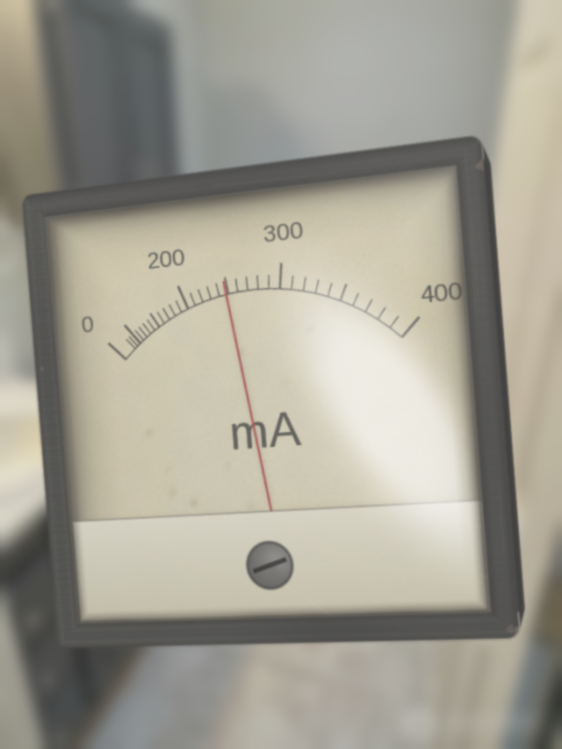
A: 250,mA
